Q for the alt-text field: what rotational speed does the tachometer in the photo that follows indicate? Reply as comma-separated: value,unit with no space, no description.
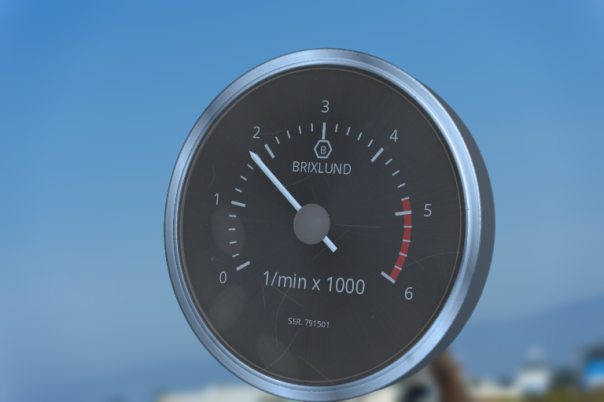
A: 1800,rpm
